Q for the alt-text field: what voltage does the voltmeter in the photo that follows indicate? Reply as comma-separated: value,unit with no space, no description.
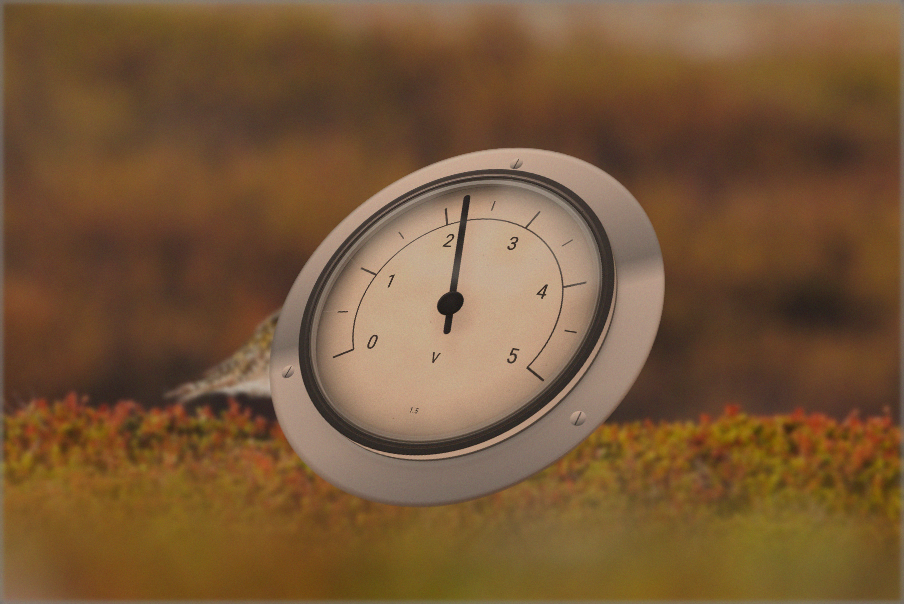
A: 2.25,V
